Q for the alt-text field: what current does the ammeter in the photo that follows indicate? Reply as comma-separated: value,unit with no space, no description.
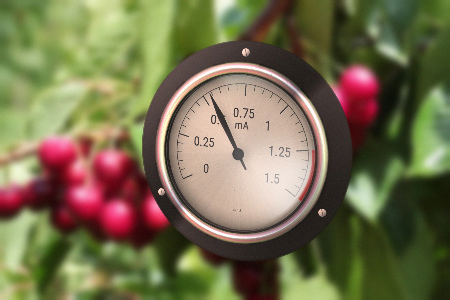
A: 0.55,mA
